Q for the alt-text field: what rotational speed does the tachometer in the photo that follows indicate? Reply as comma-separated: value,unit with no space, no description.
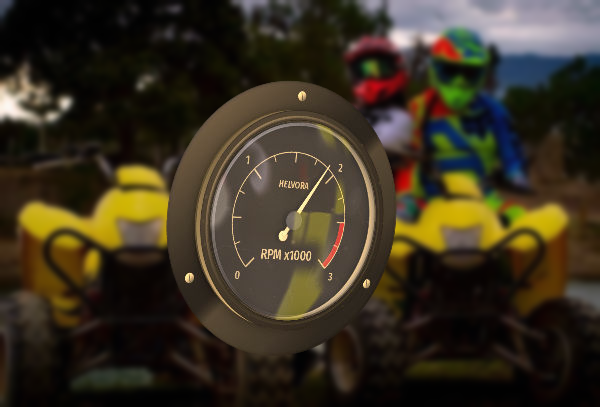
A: 1875,rpm
